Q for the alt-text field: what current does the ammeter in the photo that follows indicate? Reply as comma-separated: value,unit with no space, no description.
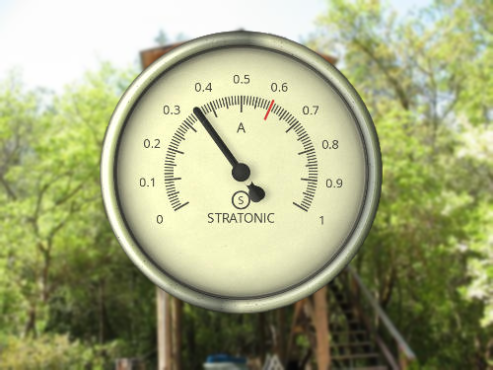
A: 0.35,A
